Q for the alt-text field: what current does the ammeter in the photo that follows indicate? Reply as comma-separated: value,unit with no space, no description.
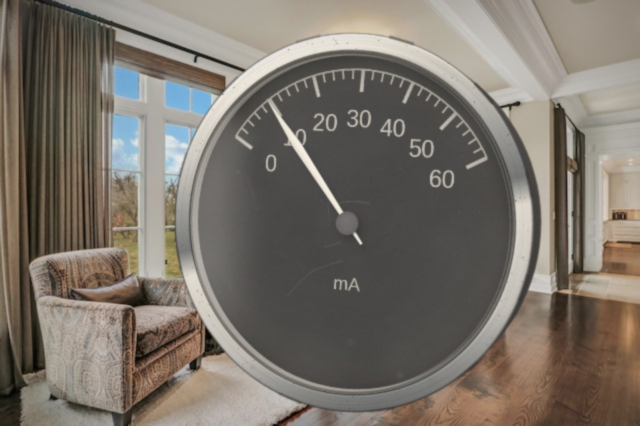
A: 10,mA
